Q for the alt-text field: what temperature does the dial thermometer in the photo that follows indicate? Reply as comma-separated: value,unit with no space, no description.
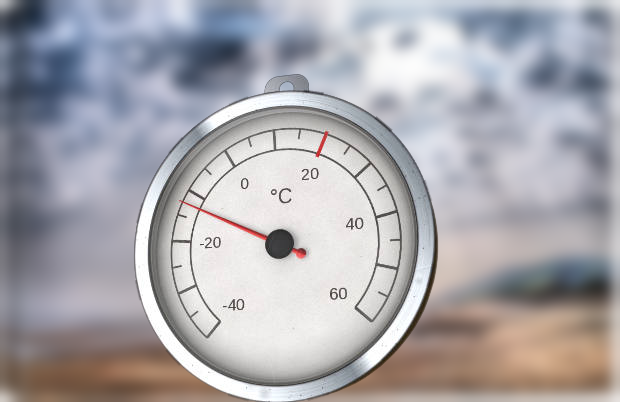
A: -12.5,°C
